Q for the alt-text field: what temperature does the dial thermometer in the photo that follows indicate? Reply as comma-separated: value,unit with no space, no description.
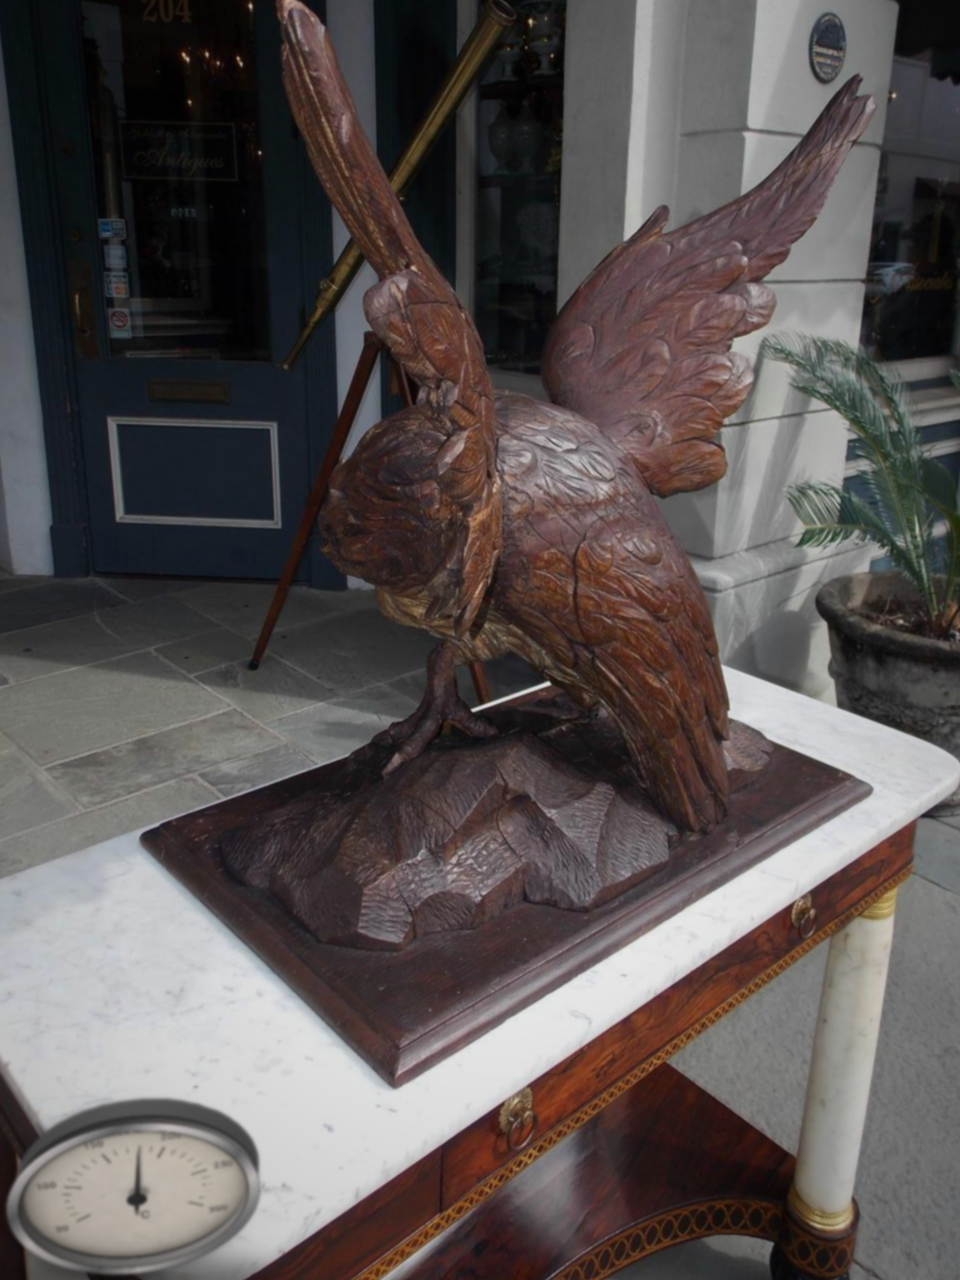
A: 180,°C
